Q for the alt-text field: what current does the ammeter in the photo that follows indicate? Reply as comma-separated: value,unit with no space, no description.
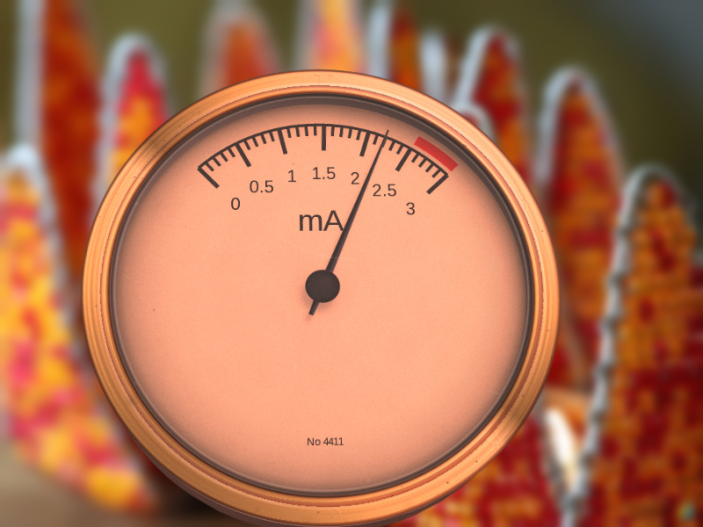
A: 2.2,mA
